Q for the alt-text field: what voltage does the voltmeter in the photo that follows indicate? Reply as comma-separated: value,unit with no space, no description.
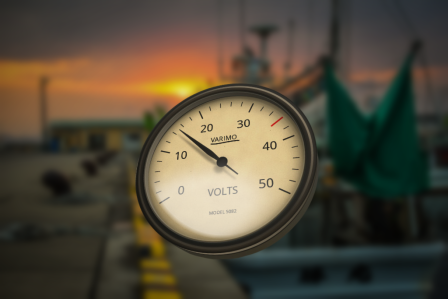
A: 15,V
